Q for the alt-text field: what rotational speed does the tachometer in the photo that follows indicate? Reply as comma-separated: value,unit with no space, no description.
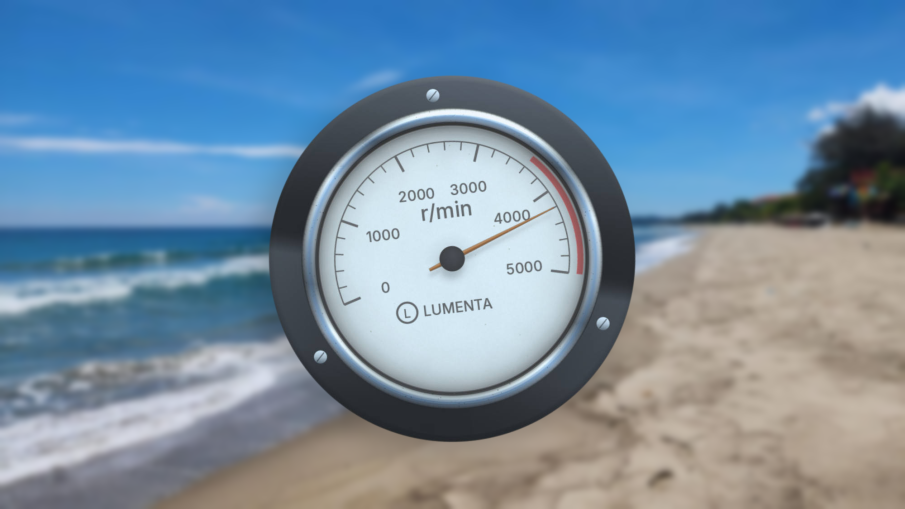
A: 4200,rpm
